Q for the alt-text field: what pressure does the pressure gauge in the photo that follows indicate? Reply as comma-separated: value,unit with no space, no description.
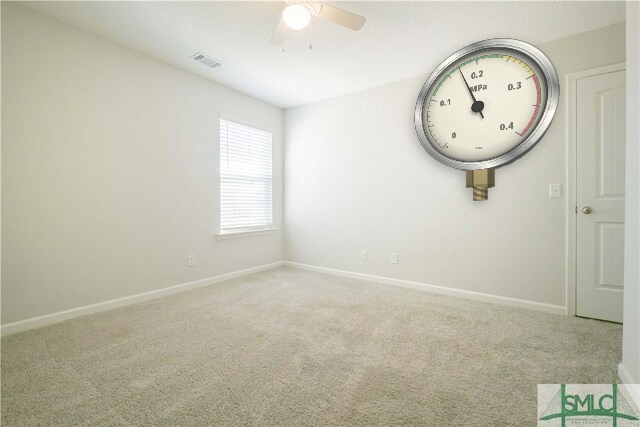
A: 0.17,MPa
